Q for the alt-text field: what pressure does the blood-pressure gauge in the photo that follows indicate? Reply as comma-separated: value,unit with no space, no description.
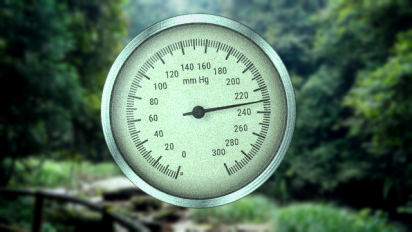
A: 230,mmHg
